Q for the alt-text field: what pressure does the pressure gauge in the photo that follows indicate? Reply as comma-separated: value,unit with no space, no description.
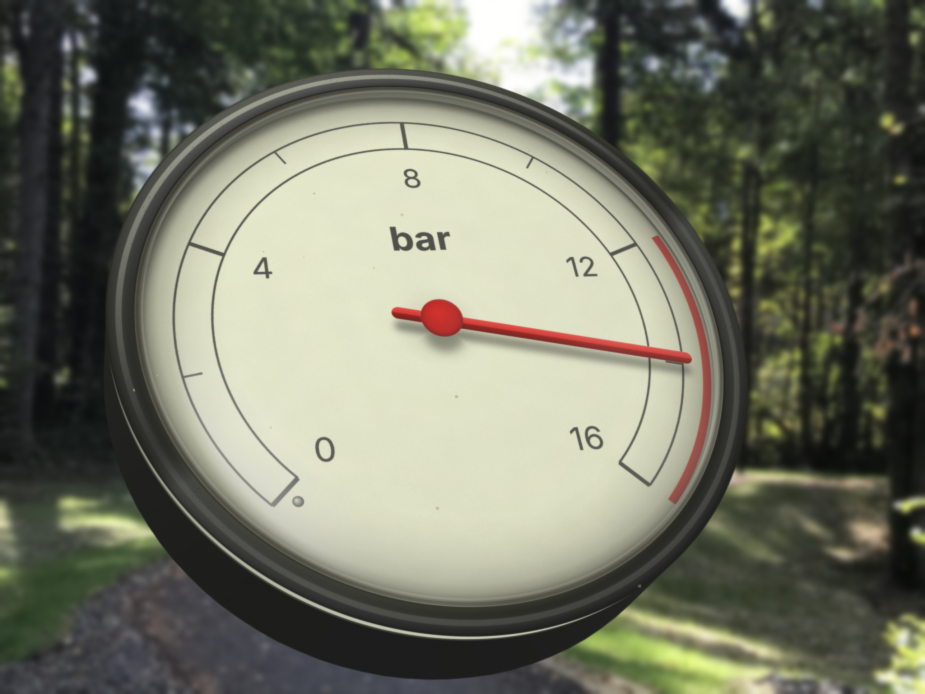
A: 14,bar
